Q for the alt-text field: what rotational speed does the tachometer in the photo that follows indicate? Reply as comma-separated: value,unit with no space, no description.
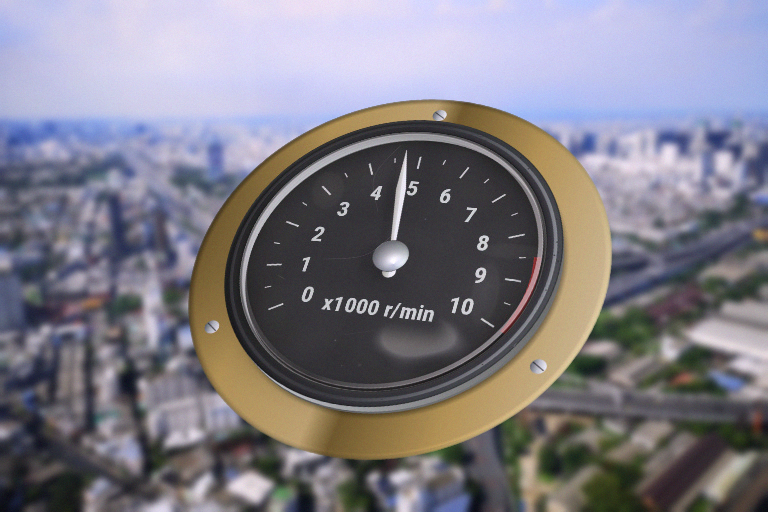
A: 4750,rpm
